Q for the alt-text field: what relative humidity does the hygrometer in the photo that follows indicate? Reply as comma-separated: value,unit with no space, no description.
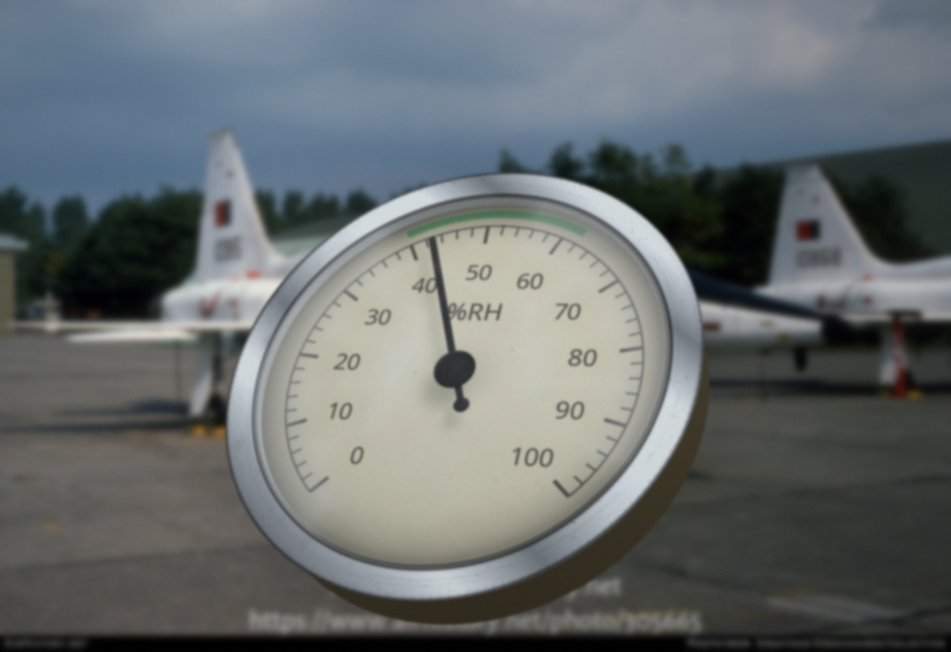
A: 43,%
